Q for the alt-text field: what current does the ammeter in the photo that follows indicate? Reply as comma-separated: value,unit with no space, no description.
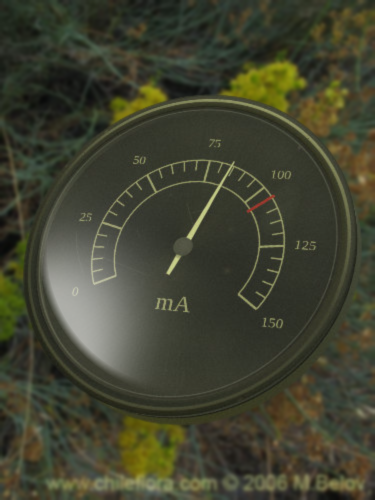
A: 85,mA
